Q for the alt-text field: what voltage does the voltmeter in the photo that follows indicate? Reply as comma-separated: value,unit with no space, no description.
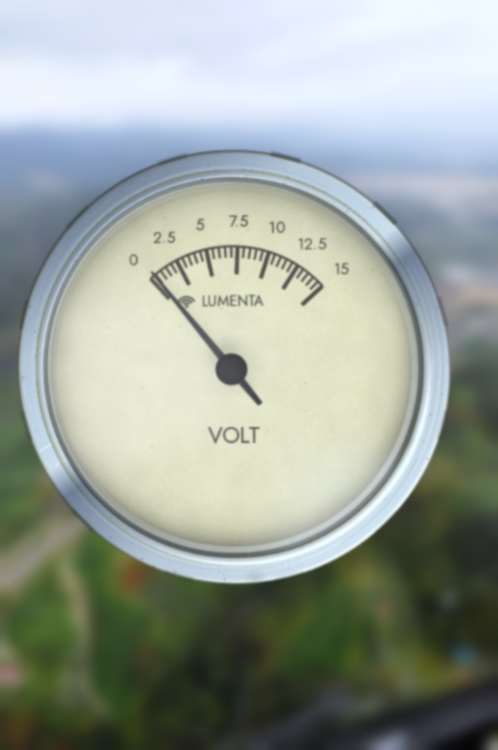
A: 0.5,V
